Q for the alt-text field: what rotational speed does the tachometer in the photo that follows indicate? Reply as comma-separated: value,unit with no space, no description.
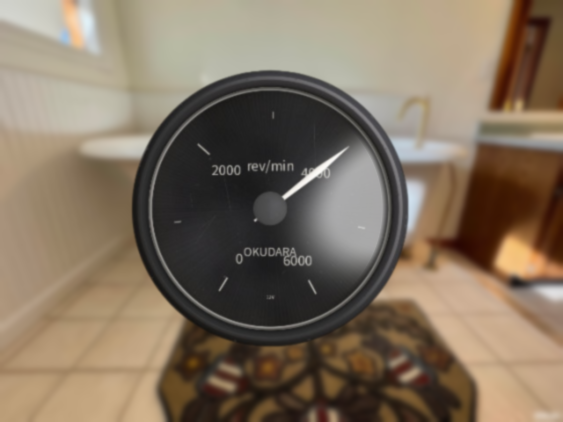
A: 4000,rpm
